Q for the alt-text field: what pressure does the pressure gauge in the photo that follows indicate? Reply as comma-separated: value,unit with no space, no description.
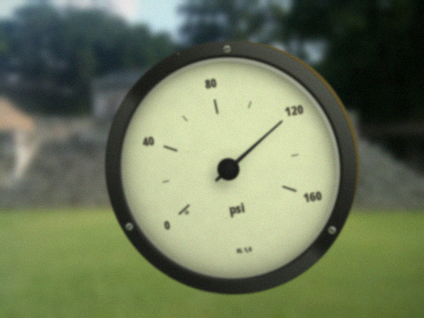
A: 120,psi
